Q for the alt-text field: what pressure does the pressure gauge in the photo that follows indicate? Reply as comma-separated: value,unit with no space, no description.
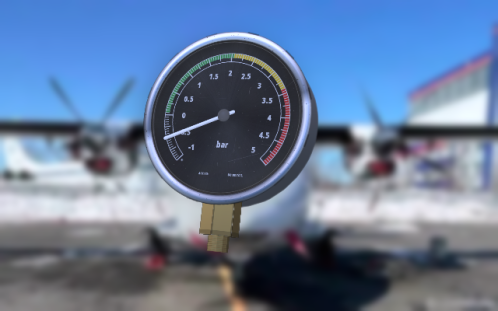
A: -0.5,bar
